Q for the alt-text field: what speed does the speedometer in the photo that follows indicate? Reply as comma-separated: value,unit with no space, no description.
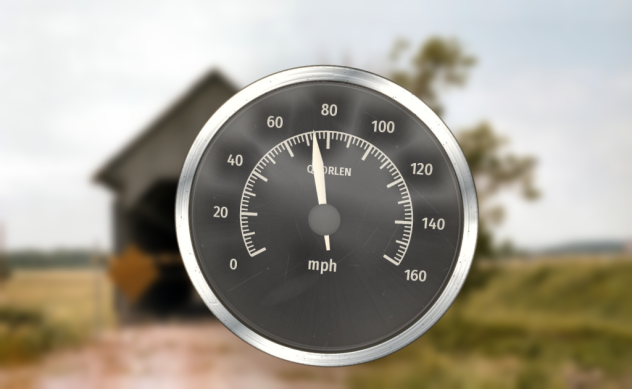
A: 74,mph
